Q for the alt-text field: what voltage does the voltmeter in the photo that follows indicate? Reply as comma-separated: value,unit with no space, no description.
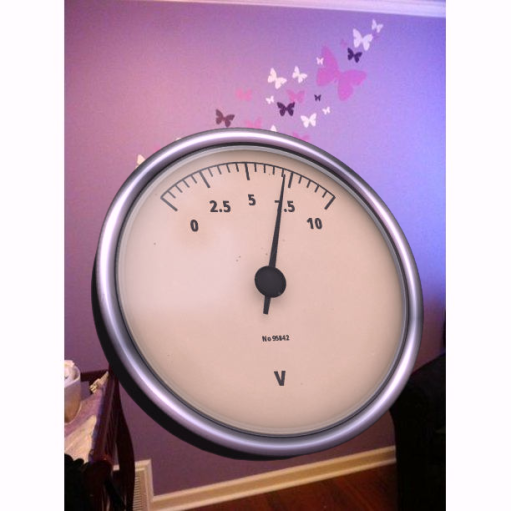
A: 7,V
